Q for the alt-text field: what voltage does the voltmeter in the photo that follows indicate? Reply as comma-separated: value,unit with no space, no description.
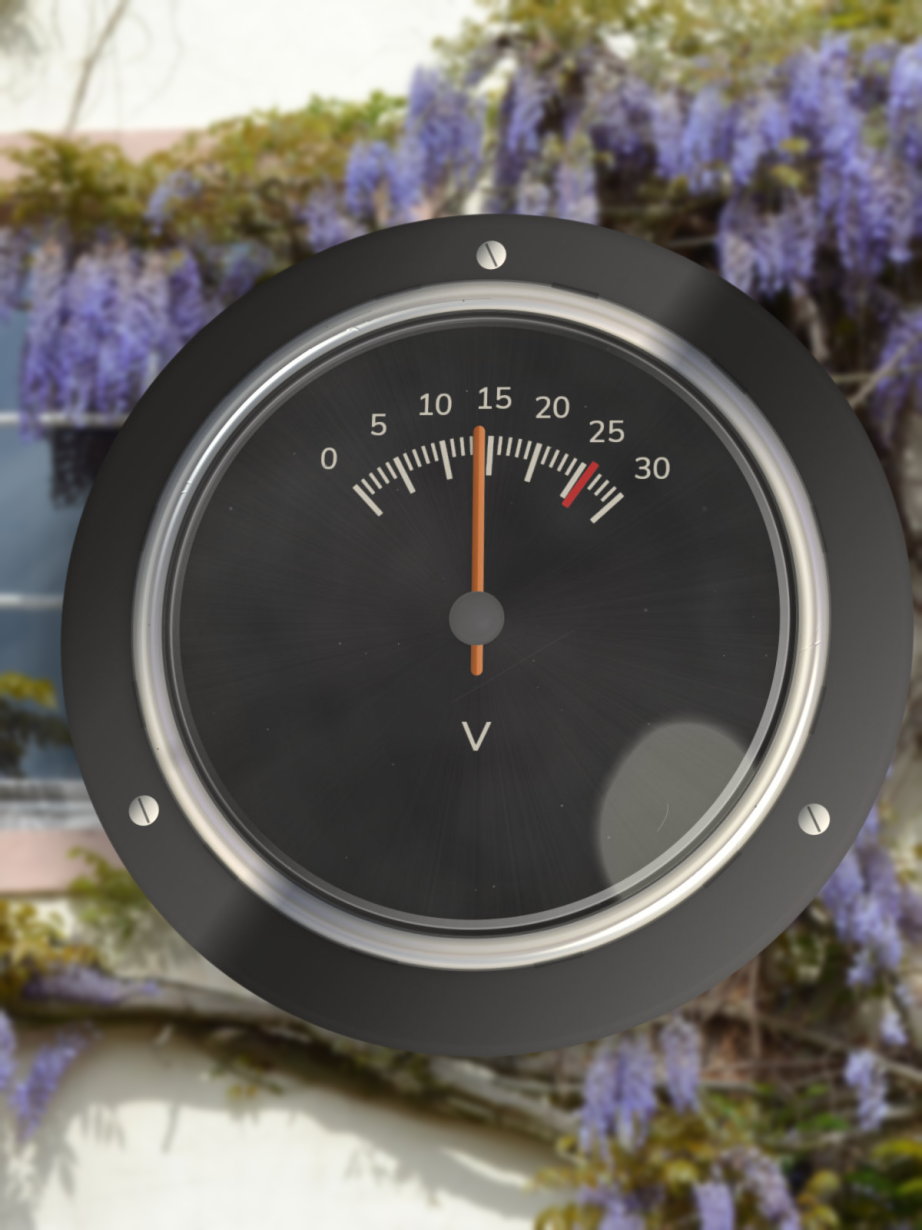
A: 14,V
